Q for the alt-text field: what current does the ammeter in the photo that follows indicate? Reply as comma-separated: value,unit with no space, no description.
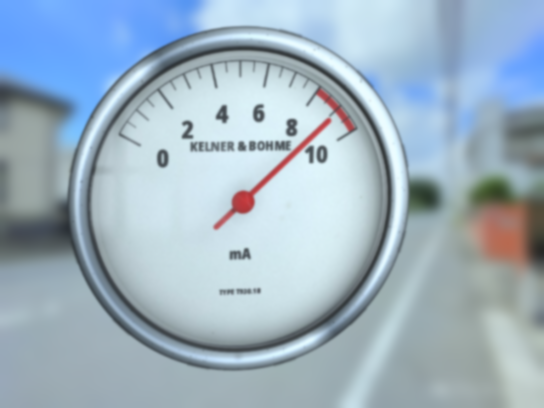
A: 9,mA
